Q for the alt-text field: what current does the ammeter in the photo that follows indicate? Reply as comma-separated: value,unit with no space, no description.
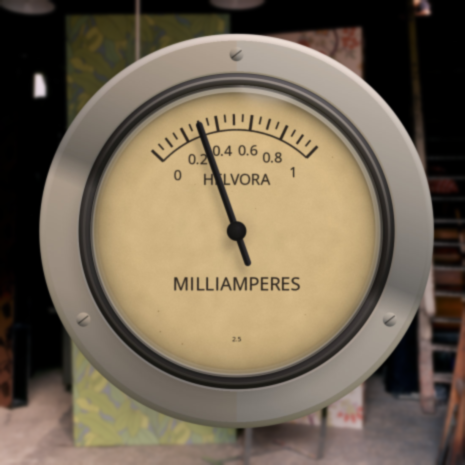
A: 0.3,mA
